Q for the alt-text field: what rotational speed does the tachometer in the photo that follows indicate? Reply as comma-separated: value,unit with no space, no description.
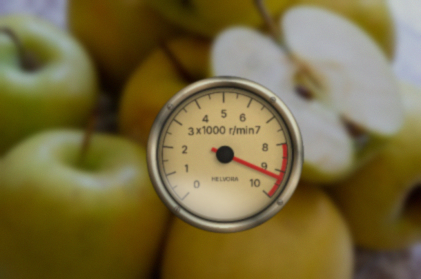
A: 9250,rpm
